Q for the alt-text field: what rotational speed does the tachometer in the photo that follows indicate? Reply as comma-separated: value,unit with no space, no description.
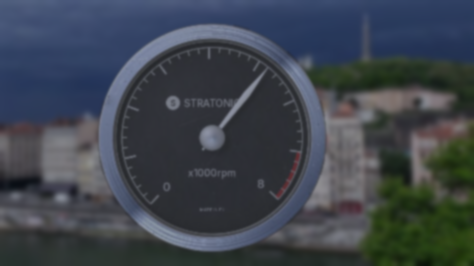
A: 5200,rpm
